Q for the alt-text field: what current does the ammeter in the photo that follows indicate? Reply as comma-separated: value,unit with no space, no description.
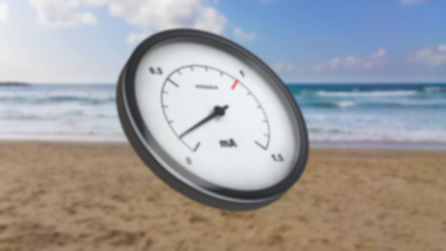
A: 0.1,mA
